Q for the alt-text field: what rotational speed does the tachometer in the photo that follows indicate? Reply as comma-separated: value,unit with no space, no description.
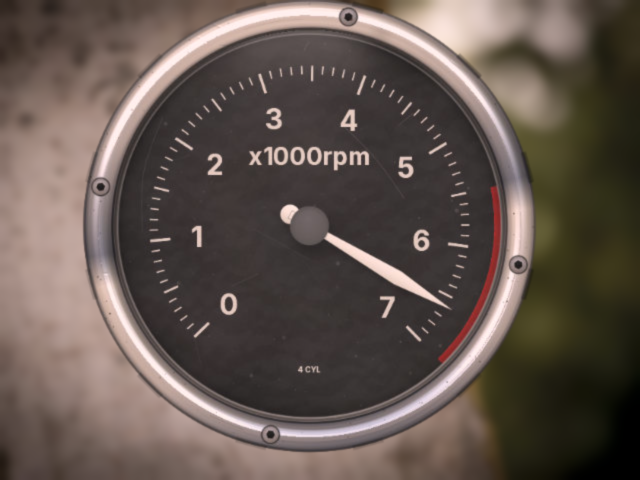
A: 6600,rpm
